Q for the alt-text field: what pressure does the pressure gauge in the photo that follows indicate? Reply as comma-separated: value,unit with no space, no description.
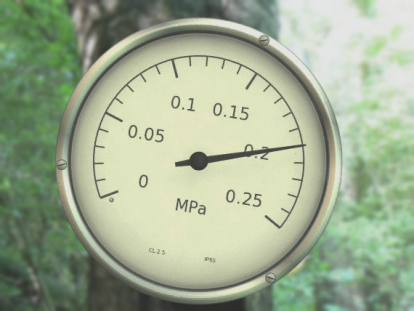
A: 0.2,MPa
